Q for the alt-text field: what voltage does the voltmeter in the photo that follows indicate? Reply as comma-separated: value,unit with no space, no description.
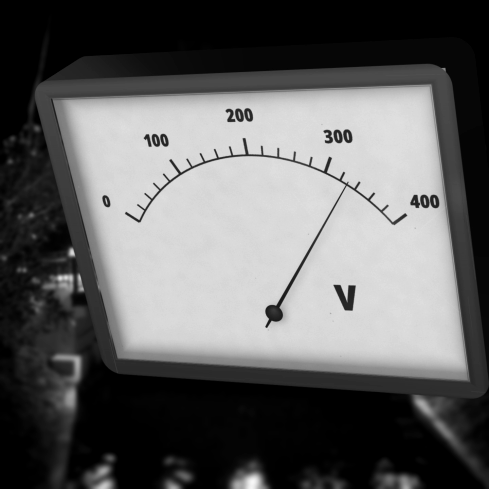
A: 330,V
